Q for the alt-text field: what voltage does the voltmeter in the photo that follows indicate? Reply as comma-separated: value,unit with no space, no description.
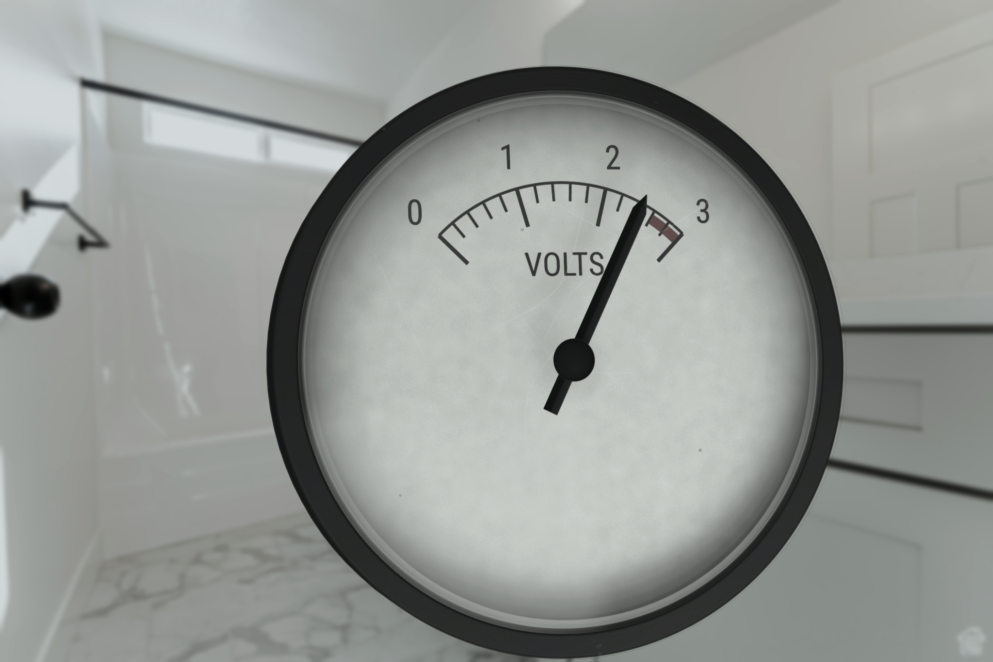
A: 2.4,V
